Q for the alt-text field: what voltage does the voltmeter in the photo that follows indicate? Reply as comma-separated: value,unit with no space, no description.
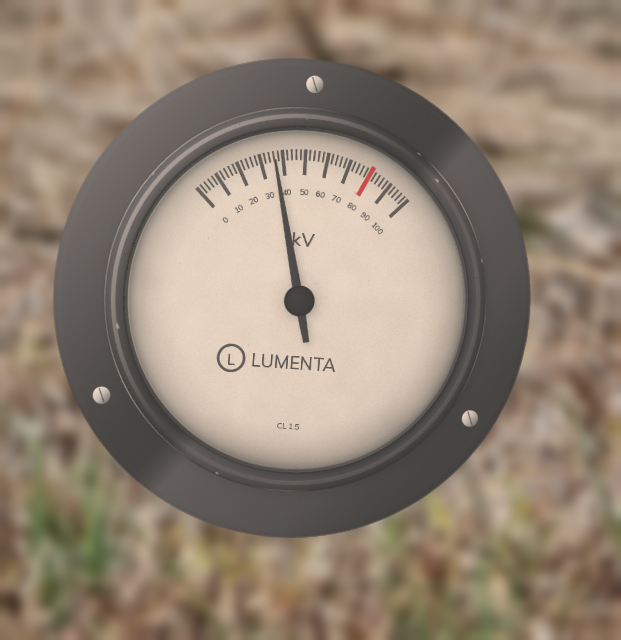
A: 36,kV
